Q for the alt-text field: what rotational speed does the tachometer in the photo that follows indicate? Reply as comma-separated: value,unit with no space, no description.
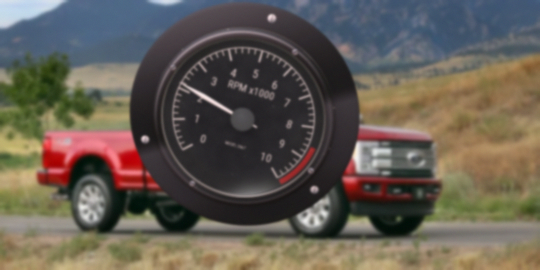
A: 2200,rpm
